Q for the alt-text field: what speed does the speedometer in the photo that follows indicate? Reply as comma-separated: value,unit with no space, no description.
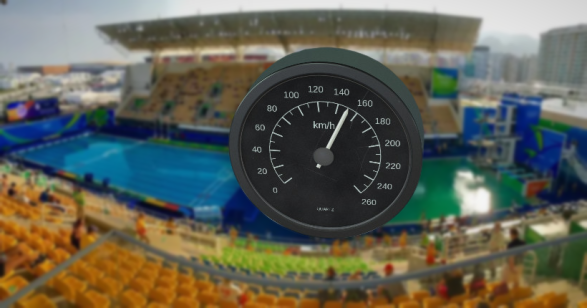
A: 150,km/h
